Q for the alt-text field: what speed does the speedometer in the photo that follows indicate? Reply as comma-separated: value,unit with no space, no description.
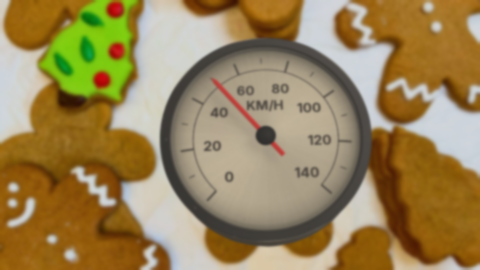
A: 50,km/h
